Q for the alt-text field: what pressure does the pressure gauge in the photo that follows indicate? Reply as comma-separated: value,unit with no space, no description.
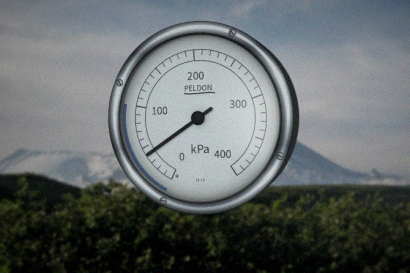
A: 40,kPa
